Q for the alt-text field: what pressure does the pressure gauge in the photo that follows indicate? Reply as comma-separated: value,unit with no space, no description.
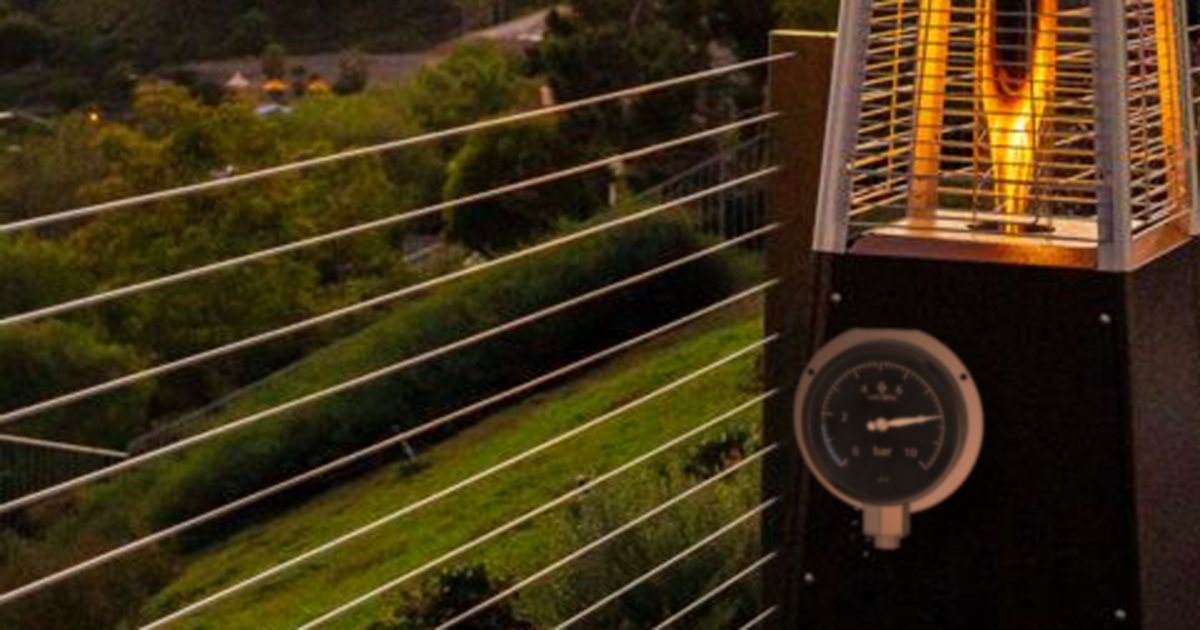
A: 8,bar
